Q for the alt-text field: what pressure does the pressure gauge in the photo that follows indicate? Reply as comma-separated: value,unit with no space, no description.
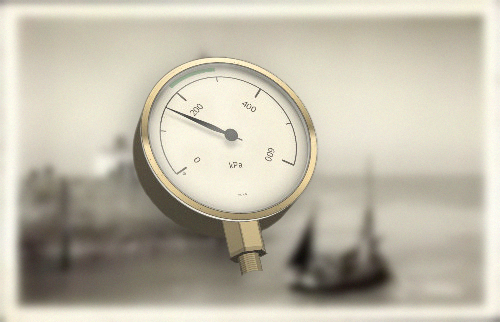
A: 150,kPa
